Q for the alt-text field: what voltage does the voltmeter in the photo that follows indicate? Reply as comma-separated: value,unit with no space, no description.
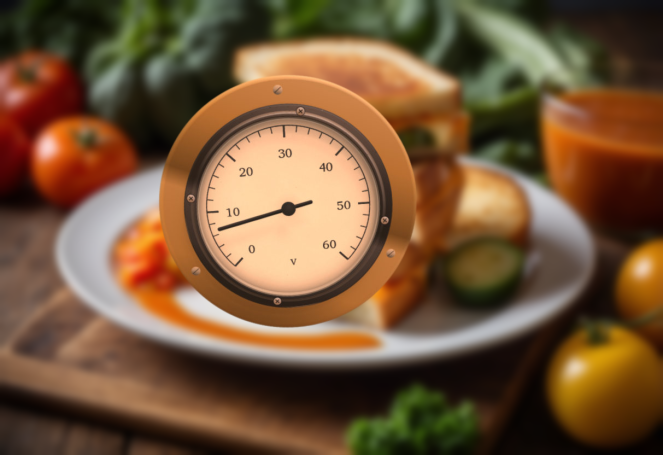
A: 7,V
